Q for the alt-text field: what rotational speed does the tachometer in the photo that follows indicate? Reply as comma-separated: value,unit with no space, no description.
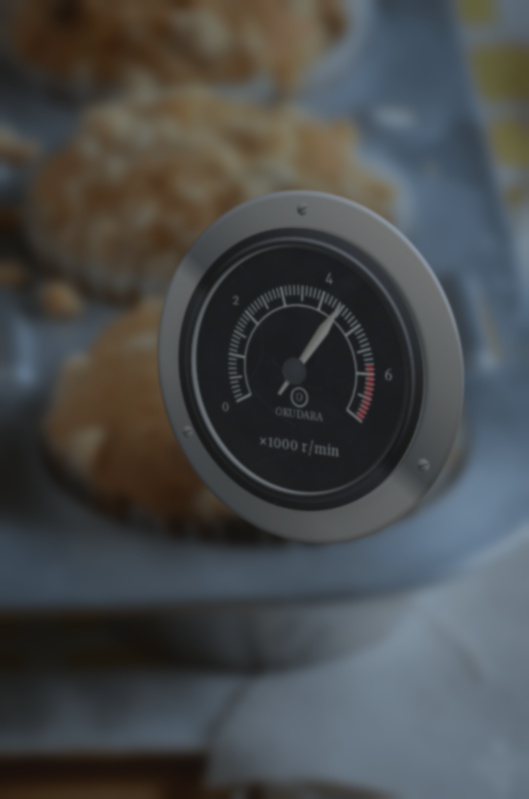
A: 4500,rpm
